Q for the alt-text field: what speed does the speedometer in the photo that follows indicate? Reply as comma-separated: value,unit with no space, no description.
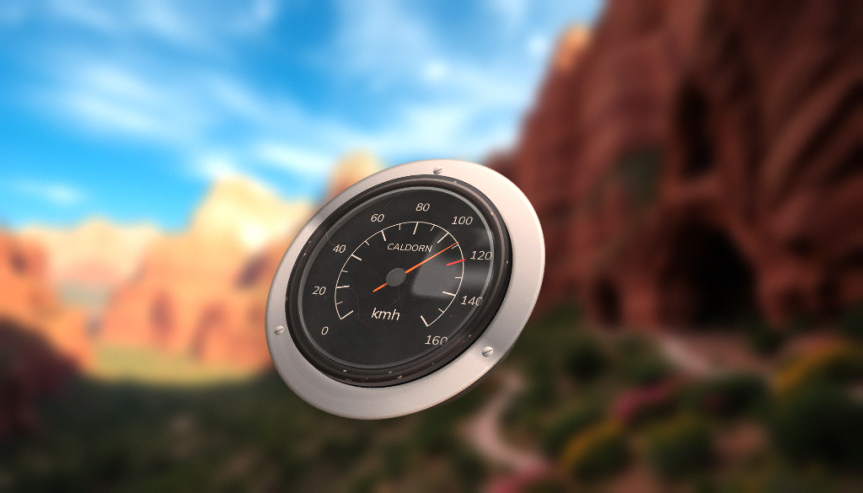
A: 110,km/h
